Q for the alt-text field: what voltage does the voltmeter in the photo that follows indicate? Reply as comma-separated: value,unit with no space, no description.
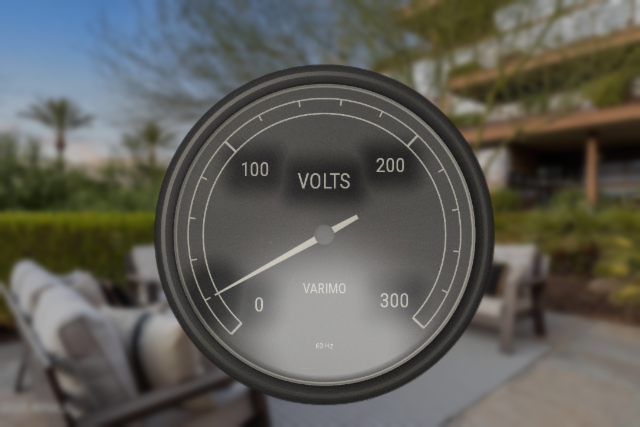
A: 20,V
